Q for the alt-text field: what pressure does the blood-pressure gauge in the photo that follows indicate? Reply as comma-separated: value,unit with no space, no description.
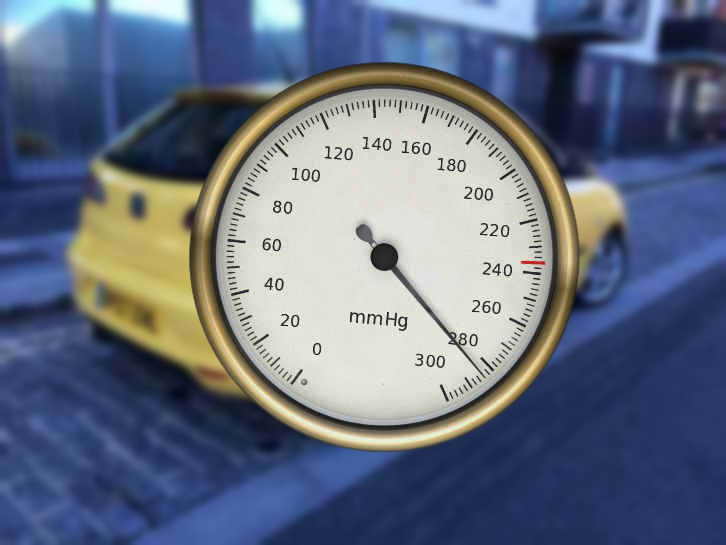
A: 284,mmHg
